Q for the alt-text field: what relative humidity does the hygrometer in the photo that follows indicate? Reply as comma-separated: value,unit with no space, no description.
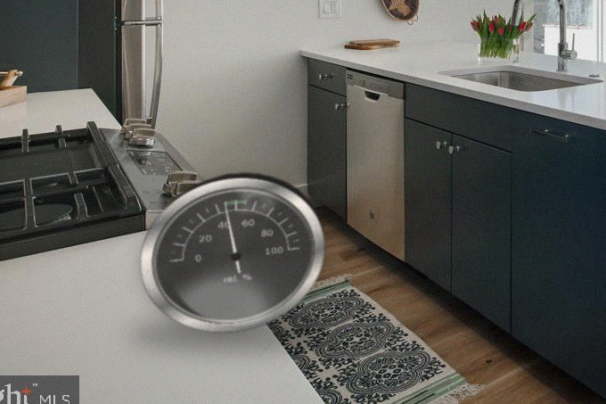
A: 45,%
